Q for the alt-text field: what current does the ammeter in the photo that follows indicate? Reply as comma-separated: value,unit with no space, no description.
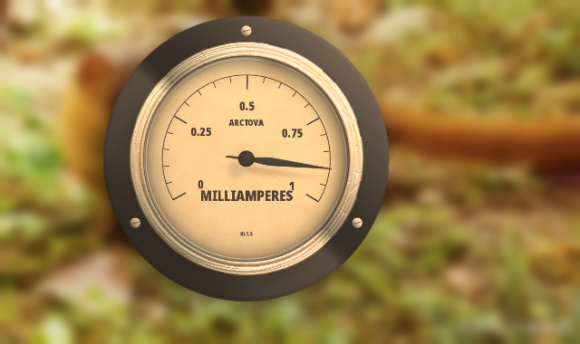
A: 0.9,mA
